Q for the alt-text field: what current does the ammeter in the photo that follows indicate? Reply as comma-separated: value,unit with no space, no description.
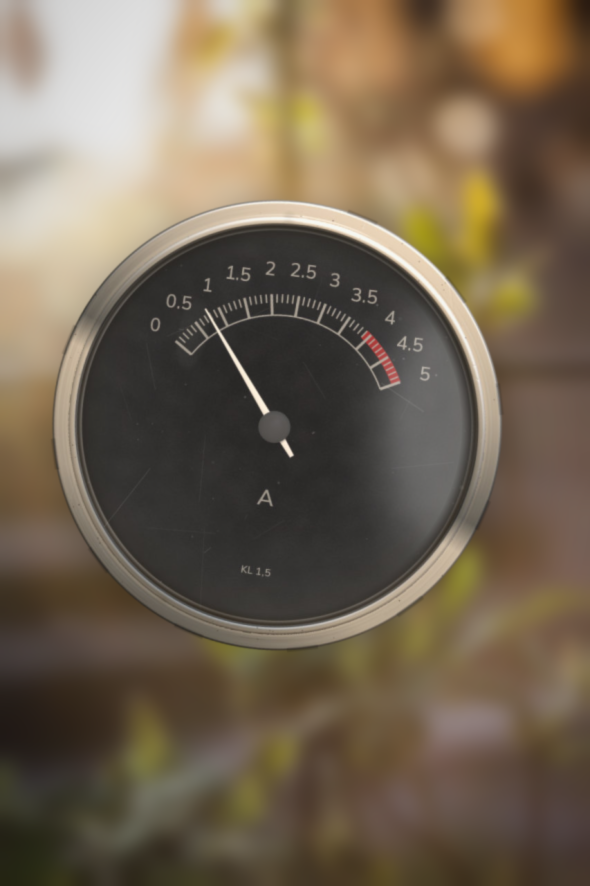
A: 0.8,A
